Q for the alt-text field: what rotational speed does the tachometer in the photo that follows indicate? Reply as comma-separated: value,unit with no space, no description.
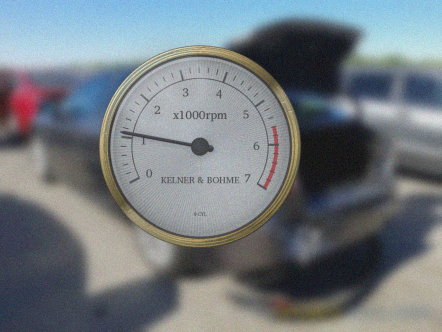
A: 1100,rpm
